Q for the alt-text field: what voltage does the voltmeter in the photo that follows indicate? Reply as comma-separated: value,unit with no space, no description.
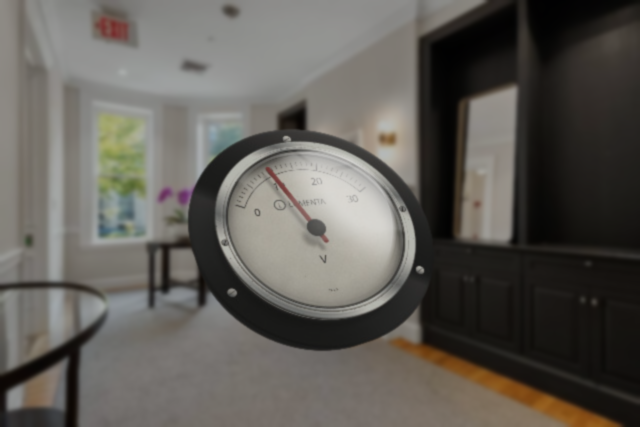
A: 10,V
